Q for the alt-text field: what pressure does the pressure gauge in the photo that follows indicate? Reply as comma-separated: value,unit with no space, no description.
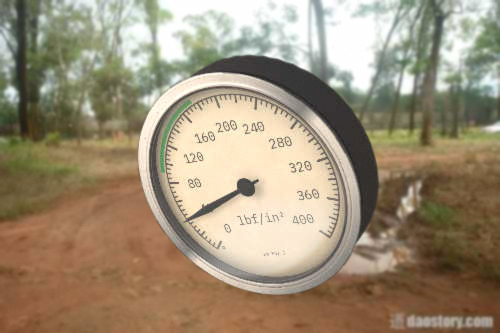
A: 40,psi
